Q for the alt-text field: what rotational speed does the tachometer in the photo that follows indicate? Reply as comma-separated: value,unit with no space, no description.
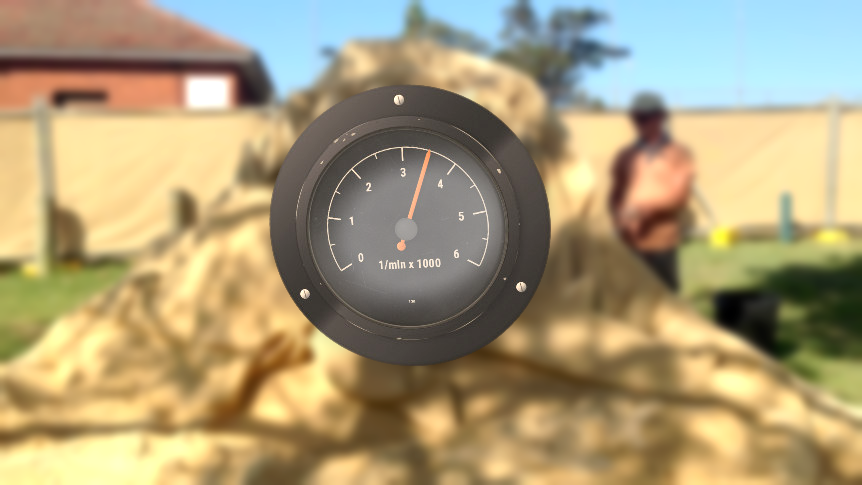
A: 3500,rpm
